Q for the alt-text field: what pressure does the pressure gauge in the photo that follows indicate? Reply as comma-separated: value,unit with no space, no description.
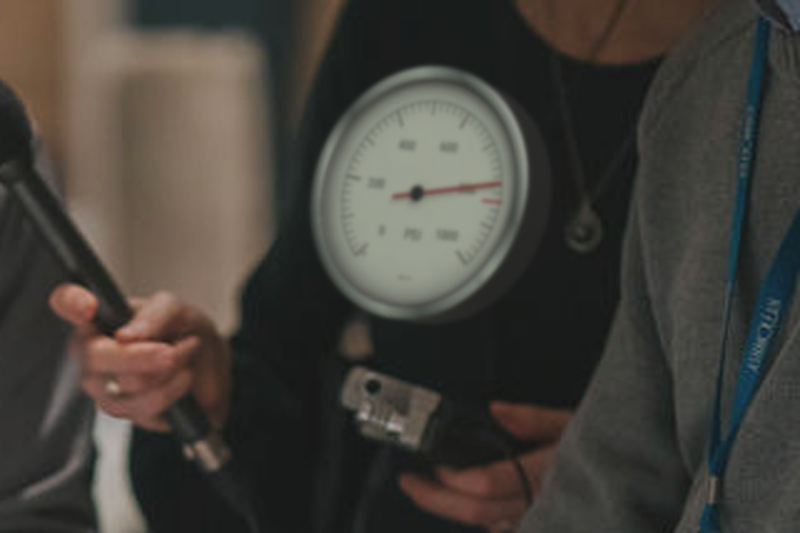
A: 800,psi
